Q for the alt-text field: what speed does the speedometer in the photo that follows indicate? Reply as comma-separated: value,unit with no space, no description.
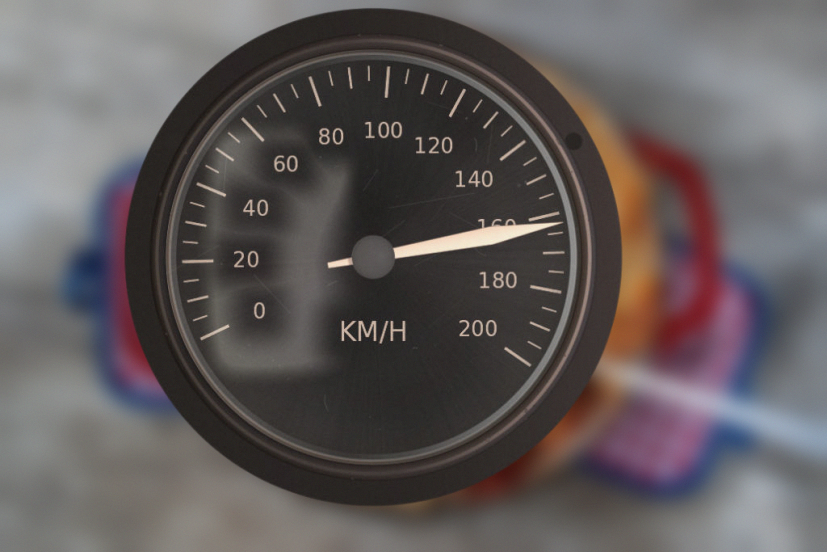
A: 162.5,km/h
